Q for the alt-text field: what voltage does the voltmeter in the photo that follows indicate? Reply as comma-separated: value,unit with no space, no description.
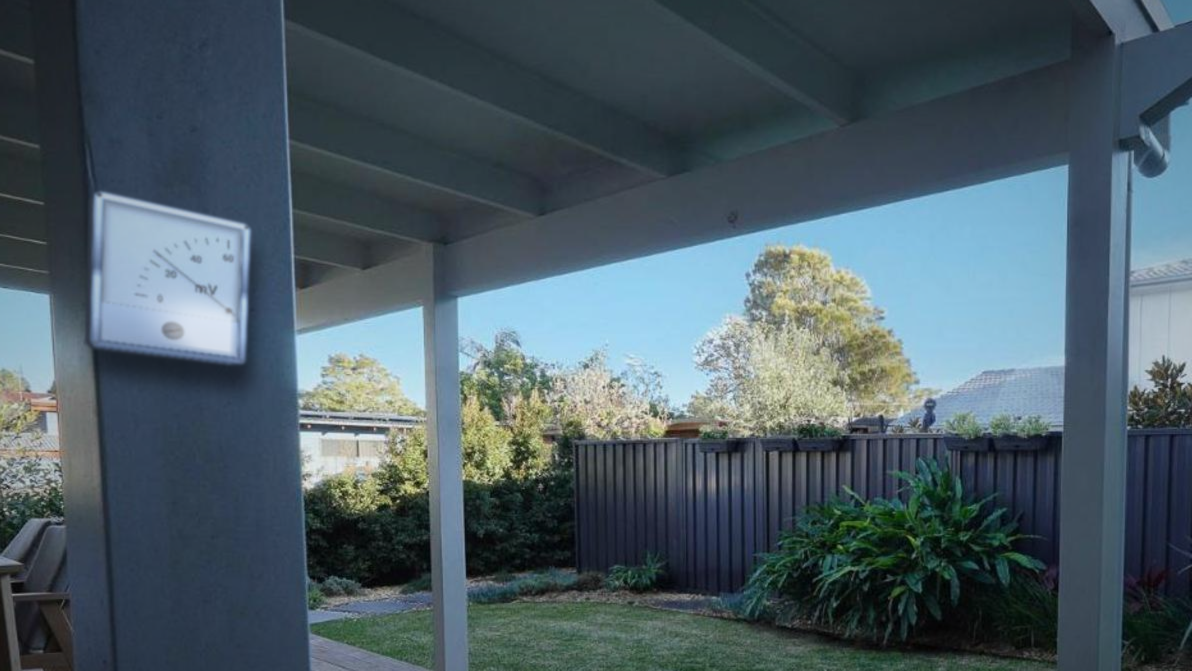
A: 25,mV
